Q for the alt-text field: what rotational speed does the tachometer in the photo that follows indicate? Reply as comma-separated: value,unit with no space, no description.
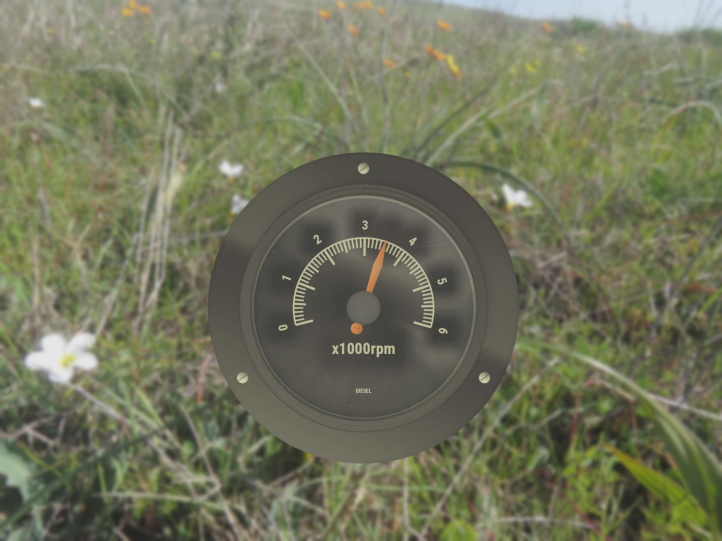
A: 3500,rpm
